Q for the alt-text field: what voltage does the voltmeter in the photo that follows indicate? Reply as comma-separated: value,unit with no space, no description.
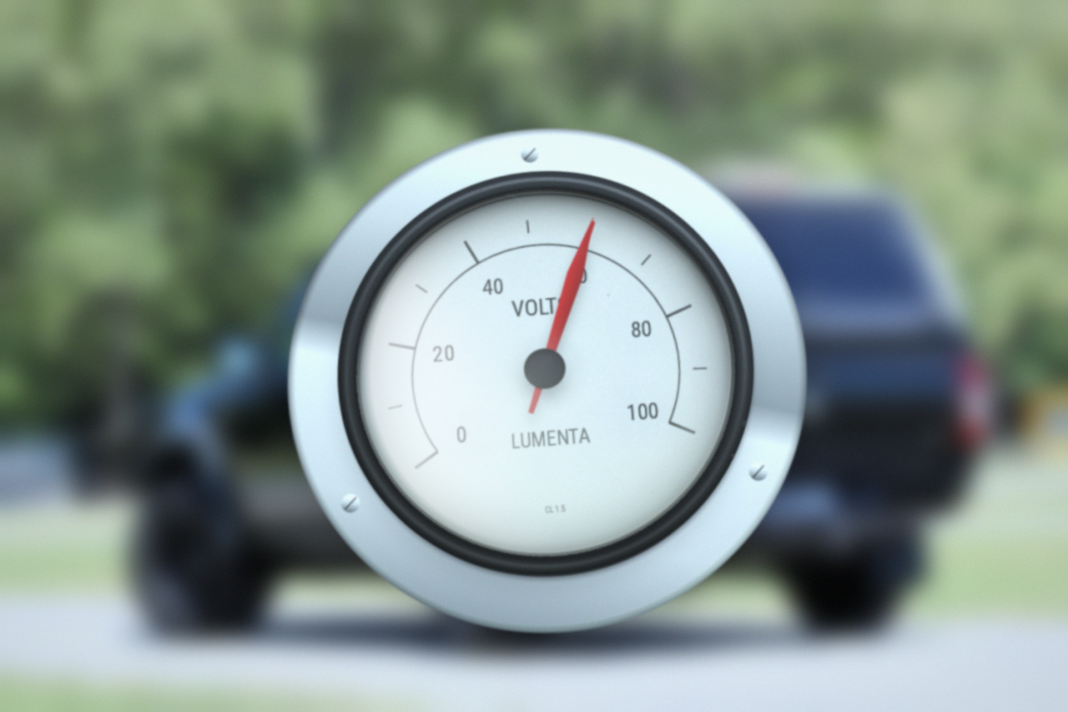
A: 60,V
